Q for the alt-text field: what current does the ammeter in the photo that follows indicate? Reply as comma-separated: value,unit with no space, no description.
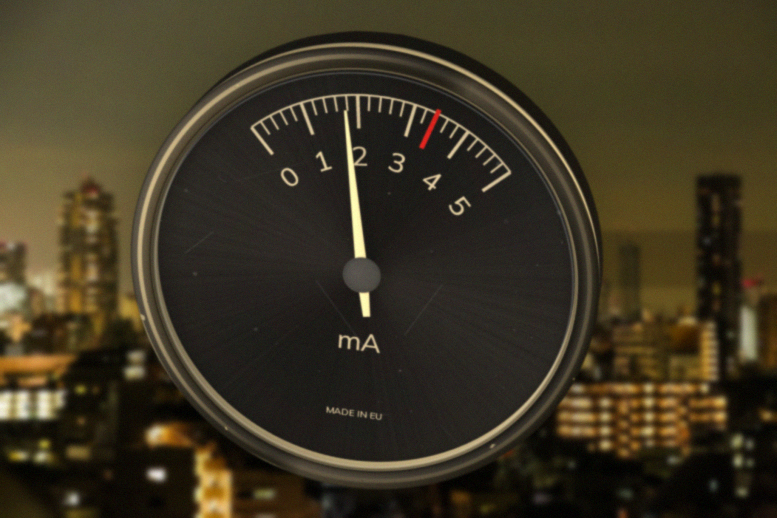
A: 1.8,mA
